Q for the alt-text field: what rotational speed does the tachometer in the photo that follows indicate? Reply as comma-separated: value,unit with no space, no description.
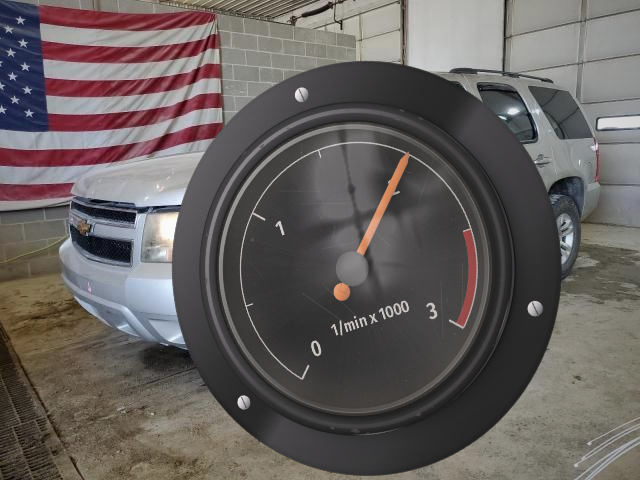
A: 2000,rpm
